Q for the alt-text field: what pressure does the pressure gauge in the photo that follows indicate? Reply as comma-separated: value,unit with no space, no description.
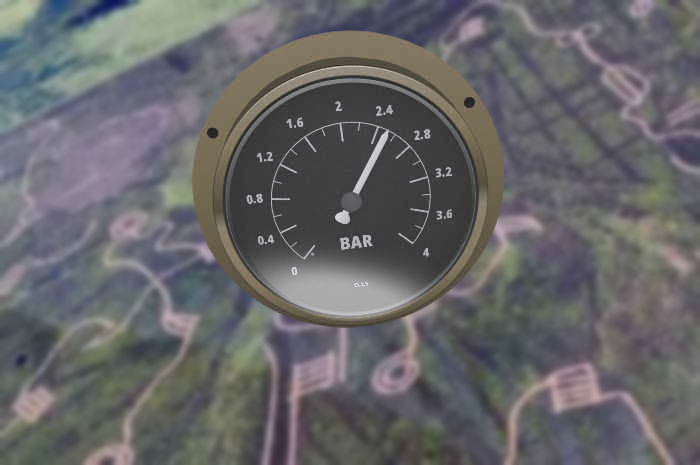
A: 2.5,bar
